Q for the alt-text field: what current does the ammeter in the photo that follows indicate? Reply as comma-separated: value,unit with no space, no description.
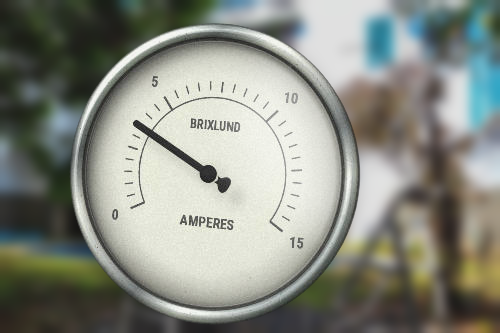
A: 3.5,A
